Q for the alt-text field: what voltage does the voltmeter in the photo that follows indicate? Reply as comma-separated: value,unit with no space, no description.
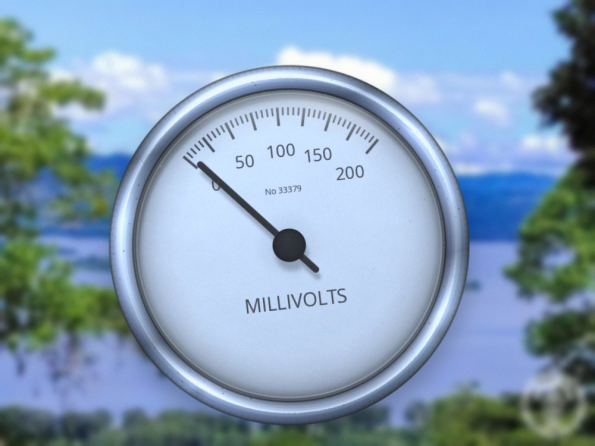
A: 5,mV
